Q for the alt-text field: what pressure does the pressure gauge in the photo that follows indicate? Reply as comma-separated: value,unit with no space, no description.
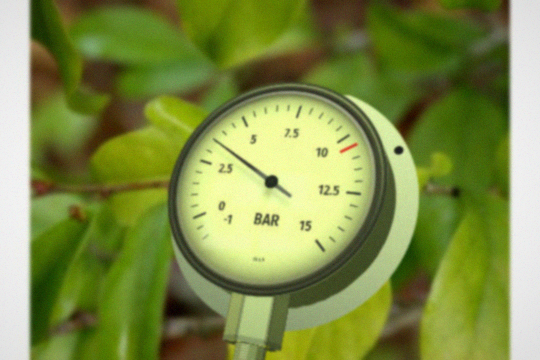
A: 3.5,bar
